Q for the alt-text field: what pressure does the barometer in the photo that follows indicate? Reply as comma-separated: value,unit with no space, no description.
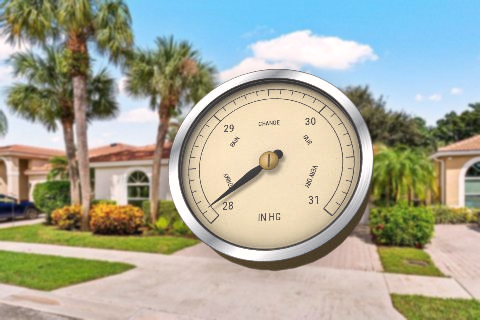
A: 28.1,inHg
